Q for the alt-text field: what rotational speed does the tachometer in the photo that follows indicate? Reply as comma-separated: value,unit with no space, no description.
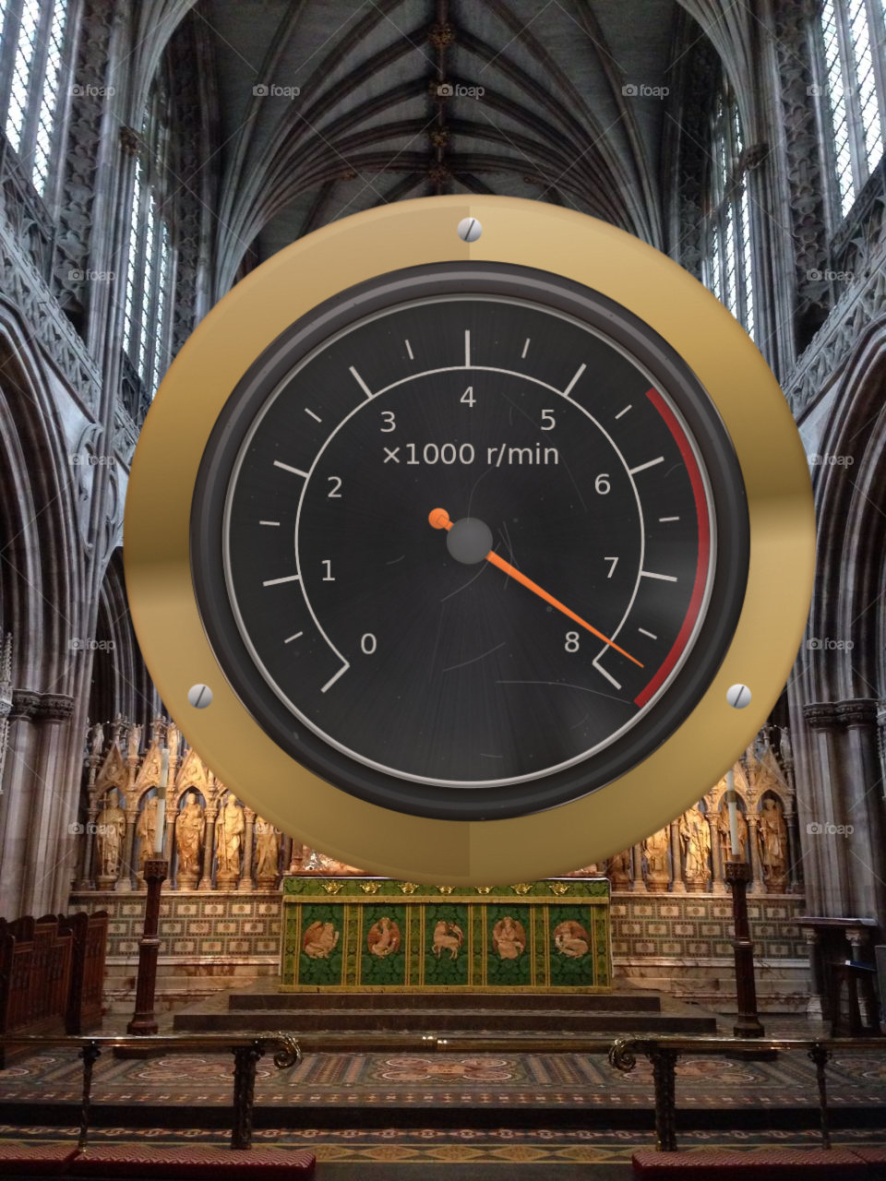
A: 7750,rpm
